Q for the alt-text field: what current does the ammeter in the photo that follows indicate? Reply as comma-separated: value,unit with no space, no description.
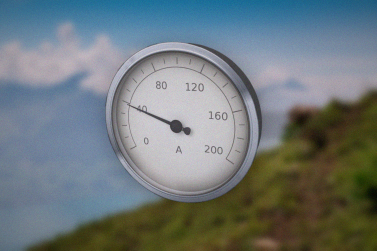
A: 40,A
